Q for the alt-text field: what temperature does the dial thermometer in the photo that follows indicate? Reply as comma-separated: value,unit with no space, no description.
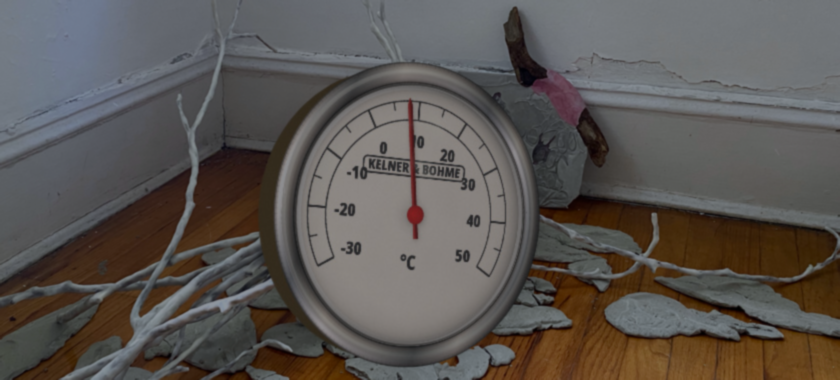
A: 7.5,°C
